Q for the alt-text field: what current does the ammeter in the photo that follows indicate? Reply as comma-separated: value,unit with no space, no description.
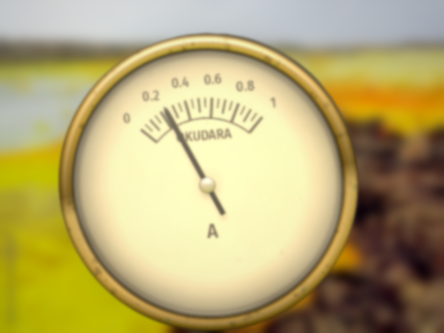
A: 0.25,A
